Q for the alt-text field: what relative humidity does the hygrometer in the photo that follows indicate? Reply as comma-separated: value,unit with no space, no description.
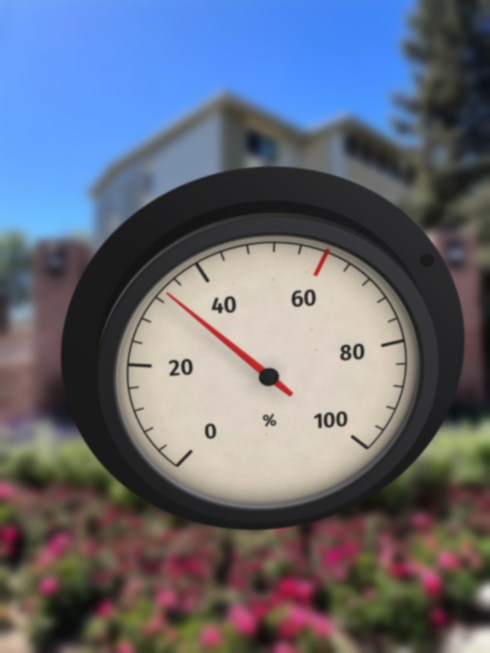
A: 34,%
